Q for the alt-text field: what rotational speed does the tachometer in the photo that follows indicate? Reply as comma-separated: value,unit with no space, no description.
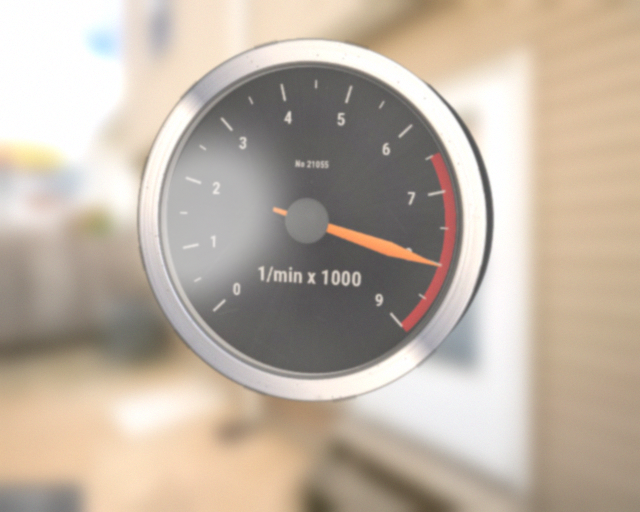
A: 8000,rpm
